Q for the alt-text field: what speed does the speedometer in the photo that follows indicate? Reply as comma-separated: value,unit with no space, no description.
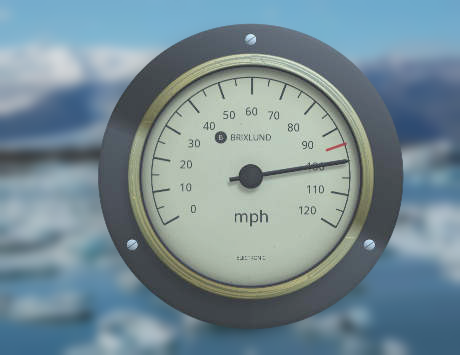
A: 100,mph
